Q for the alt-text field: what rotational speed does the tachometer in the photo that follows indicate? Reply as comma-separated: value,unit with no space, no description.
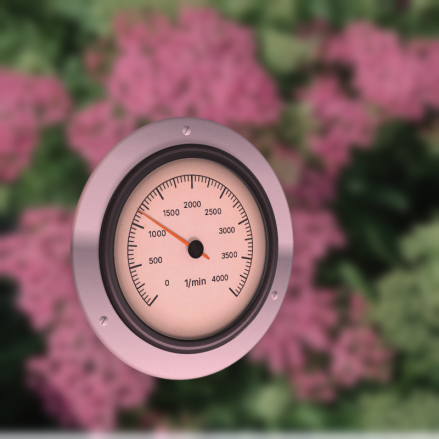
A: 1150,rpm
